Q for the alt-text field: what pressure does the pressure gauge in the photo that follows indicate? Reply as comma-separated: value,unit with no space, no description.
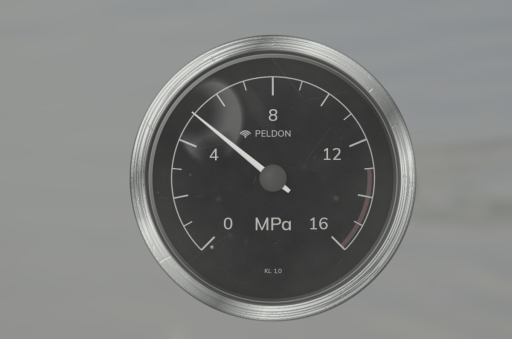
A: 5,MPa
